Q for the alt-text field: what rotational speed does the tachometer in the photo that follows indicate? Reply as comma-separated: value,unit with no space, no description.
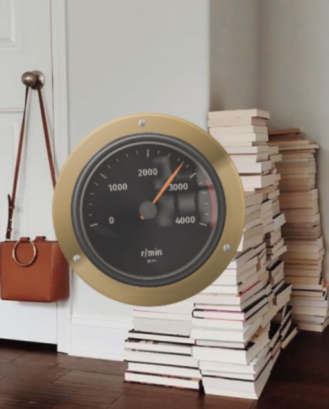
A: 2700,rpm
